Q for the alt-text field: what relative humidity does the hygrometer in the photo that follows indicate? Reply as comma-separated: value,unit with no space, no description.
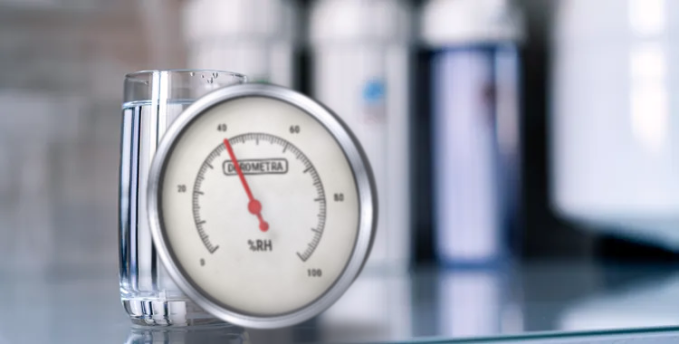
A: 40,%
